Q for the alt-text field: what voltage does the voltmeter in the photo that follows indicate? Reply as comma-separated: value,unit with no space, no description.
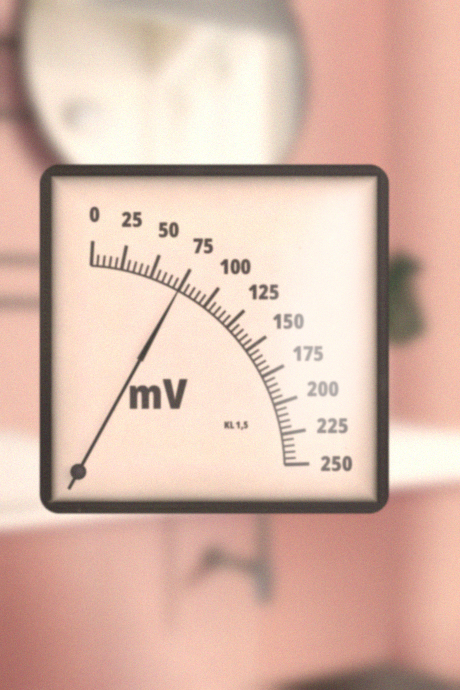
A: 75,mV
